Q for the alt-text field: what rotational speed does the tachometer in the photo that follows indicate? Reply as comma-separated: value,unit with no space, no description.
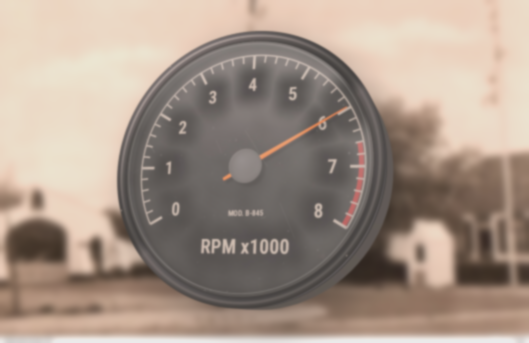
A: 6000,rpm
